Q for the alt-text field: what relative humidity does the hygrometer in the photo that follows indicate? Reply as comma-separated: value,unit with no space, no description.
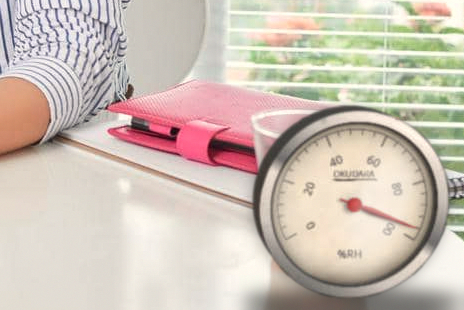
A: 96,%
